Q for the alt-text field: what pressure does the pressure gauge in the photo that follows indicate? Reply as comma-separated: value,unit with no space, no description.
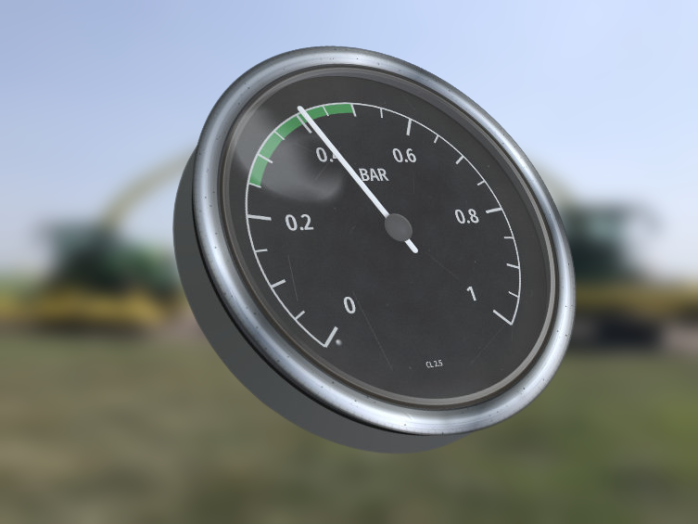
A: 0.4,bar
